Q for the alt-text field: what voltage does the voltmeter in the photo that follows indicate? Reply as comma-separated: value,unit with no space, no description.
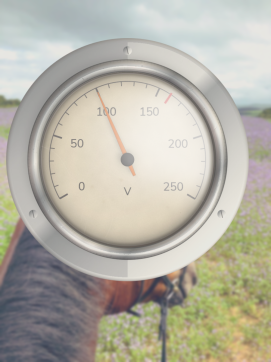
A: 100,V
